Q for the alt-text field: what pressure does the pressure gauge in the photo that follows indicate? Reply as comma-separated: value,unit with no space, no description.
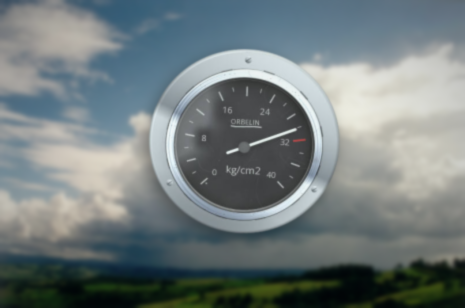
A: 30,kg/cm²
